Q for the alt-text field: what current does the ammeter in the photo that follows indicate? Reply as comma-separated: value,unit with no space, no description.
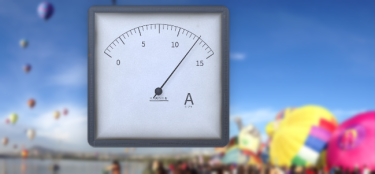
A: 12.5,A
